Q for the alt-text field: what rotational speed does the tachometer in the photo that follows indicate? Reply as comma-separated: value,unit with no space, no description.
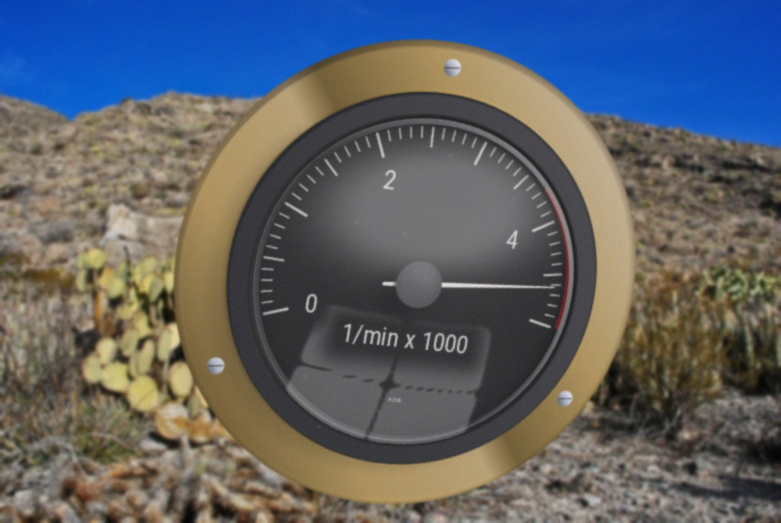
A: 4600,rpm
